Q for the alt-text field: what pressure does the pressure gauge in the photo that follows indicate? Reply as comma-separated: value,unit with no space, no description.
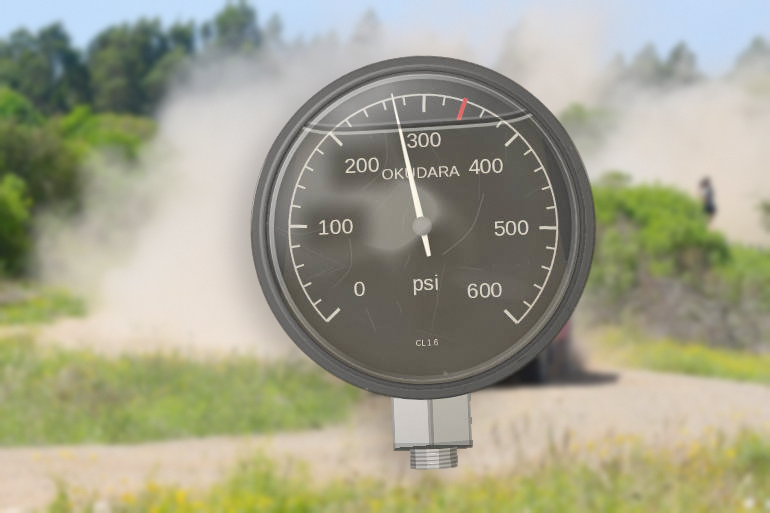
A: 270,psi
